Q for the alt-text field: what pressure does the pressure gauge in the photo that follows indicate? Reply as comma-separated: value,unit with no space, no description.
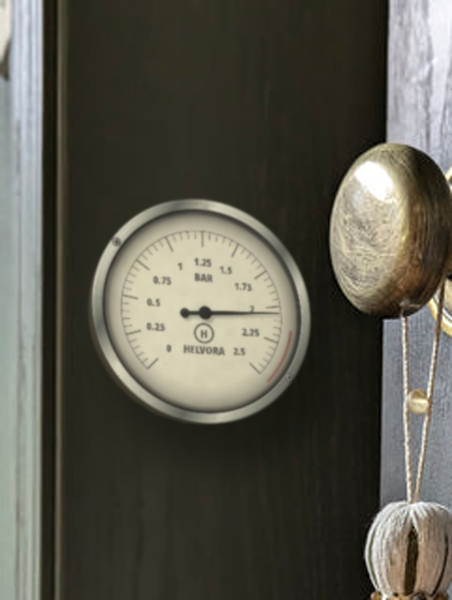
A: 2.05,bar
